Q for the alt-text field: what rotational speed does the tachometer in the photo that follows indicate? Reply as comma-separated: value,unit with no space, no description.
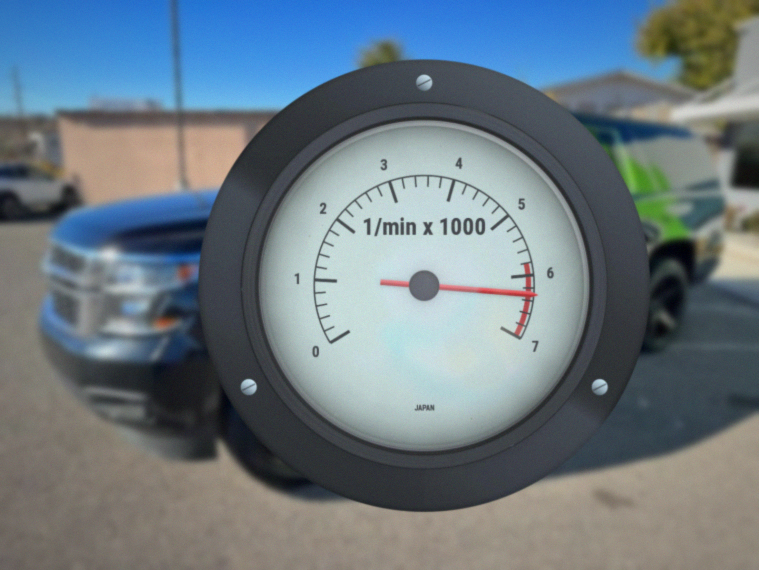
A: 6300,rpm
